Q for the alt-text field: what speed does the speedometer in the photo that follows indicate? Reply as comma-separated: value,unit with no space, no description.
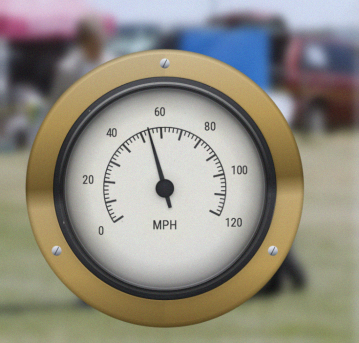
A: 54,mph
